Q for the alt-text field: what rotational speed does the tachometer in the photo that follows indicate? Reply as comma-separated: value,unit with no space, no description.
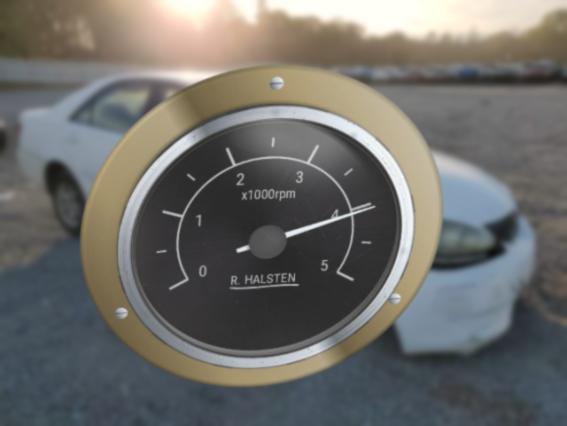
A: 4000,rpm
